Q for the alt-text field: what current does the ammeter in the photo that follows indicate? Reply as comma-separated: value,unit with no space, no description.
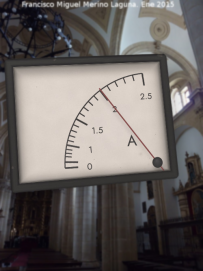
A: 2,A
